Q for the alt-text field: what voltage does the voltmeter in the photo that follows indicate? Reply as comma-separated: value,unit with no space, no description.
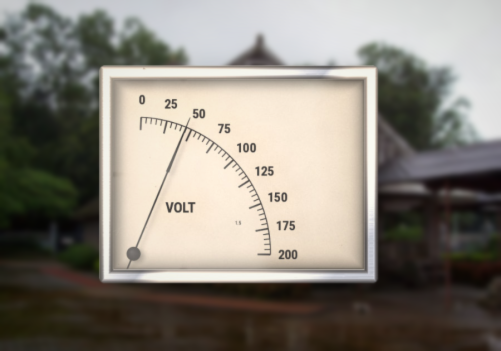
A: 45,V
